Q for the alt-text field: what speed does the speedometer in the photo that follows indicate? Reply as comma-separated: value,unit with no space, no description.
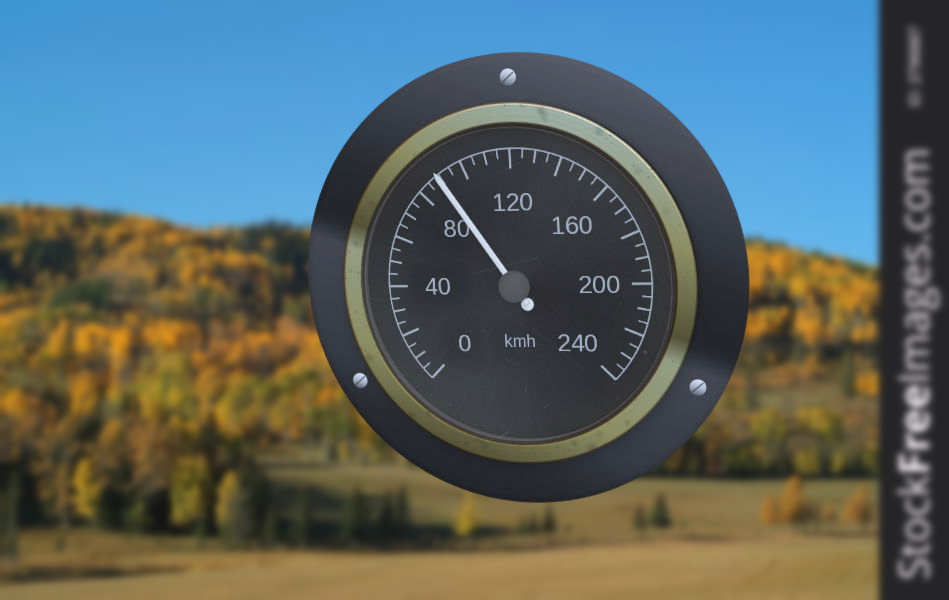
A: 90,km/h
